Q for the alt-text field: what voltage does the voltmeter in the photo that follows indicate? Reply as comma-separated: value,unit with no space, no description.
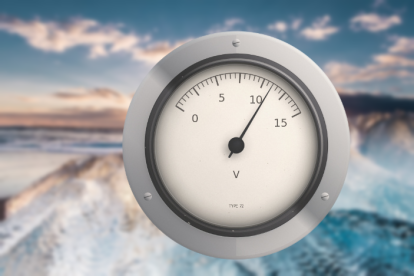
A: 11,V
